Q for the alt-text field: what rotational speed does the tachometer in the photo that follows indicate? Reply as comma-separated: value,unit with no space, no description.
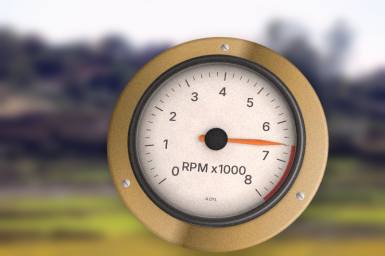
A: 6600,rpm
